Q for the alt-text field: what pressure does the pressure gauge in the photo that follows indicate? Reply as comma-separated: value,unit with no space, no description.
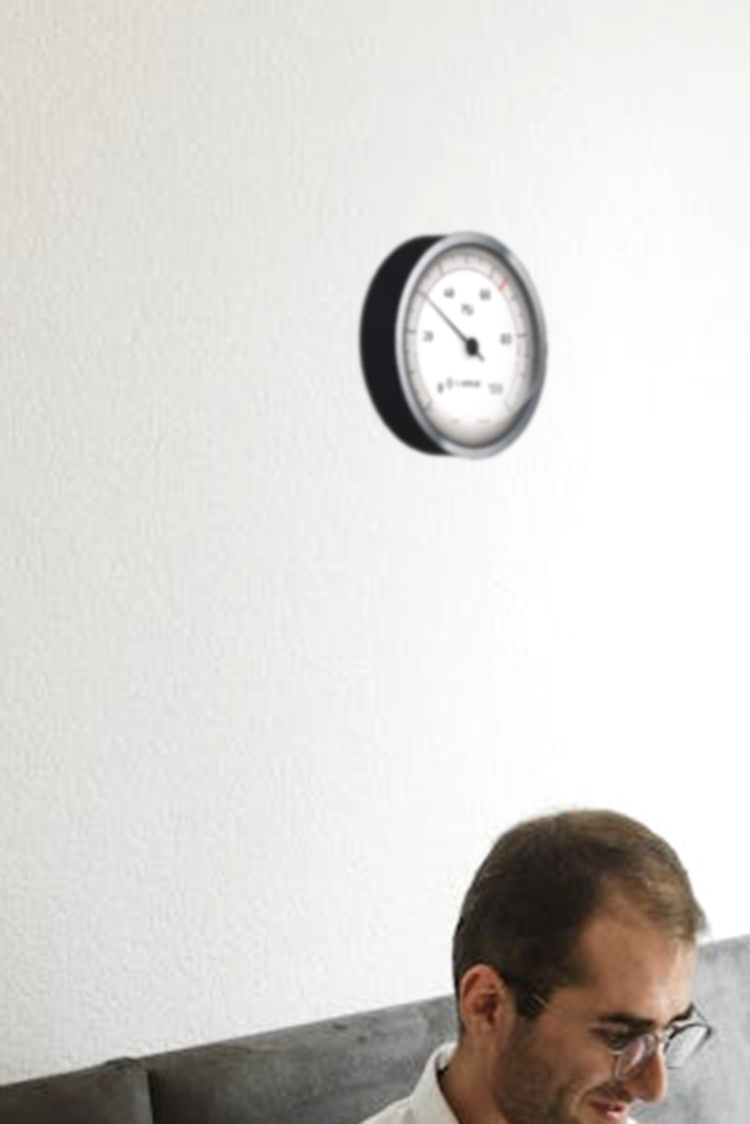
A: 30,psi
